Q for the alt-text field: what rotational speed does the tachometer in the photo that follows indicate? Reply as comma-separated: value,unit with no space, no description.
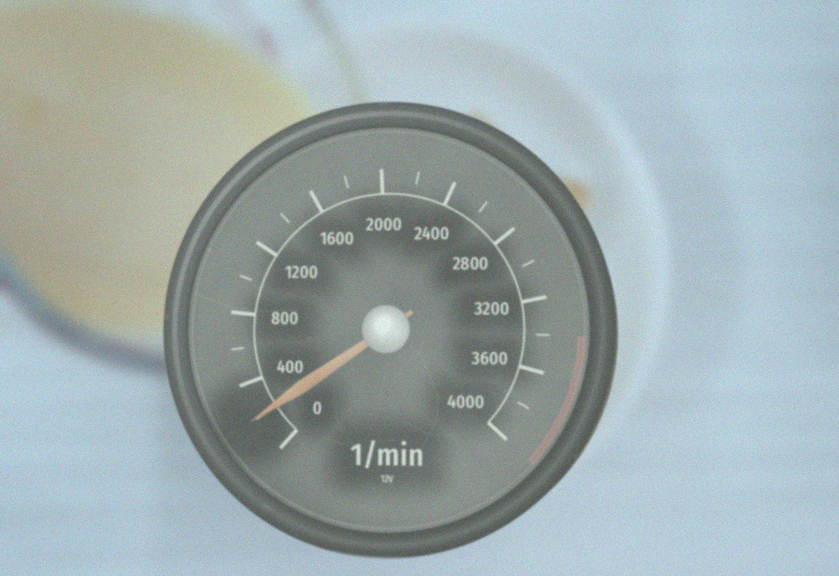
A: 200,rpm
